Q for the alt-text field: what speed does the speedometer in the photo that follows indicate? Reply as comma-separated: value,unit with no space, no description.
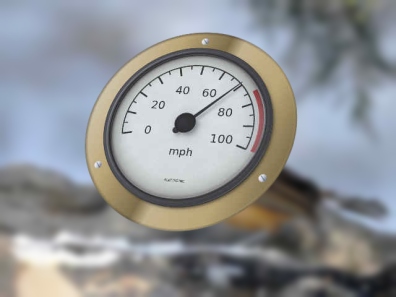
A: 70,mph
